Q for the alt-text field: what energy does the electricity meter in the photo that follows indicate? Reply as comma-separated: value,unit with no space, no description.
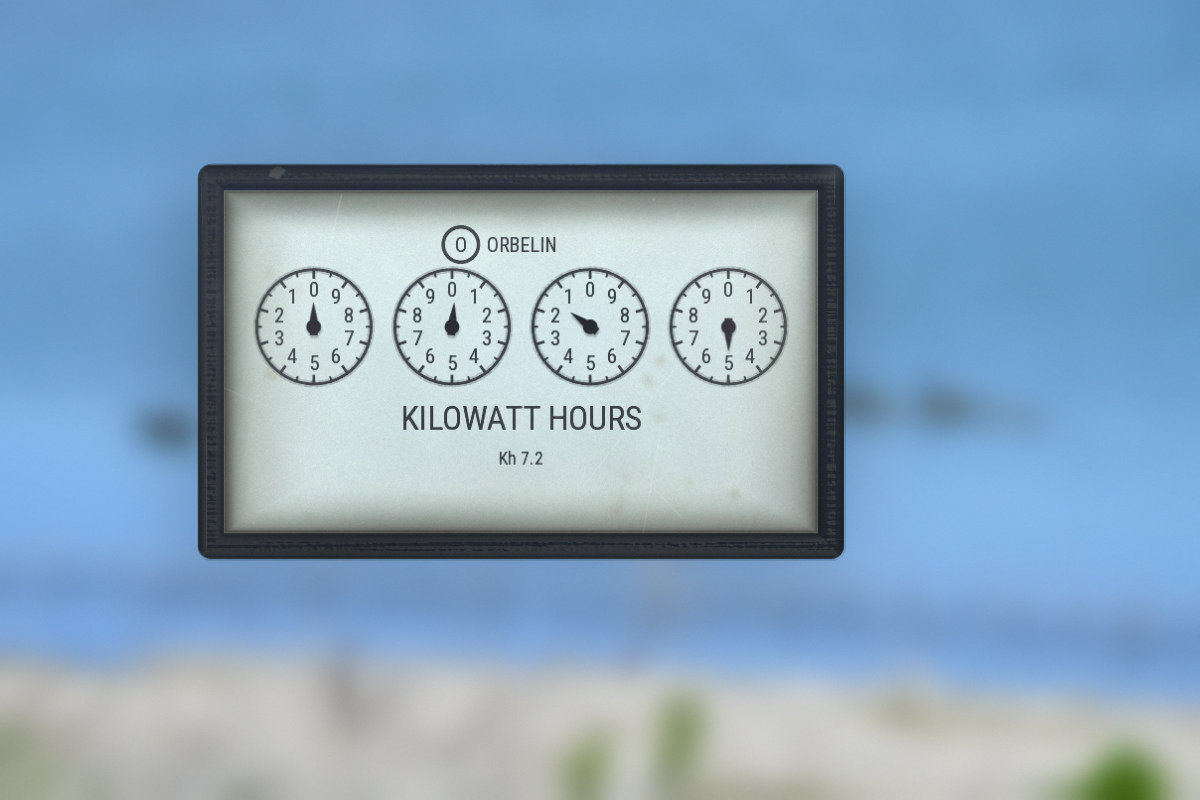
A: 15,kWh
